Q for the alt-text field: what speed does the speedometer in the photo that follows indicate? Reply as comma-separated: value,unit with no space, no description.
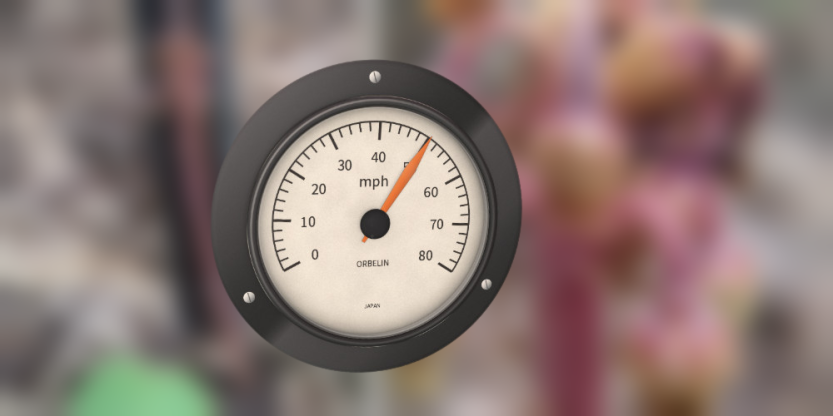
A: 50,mph
